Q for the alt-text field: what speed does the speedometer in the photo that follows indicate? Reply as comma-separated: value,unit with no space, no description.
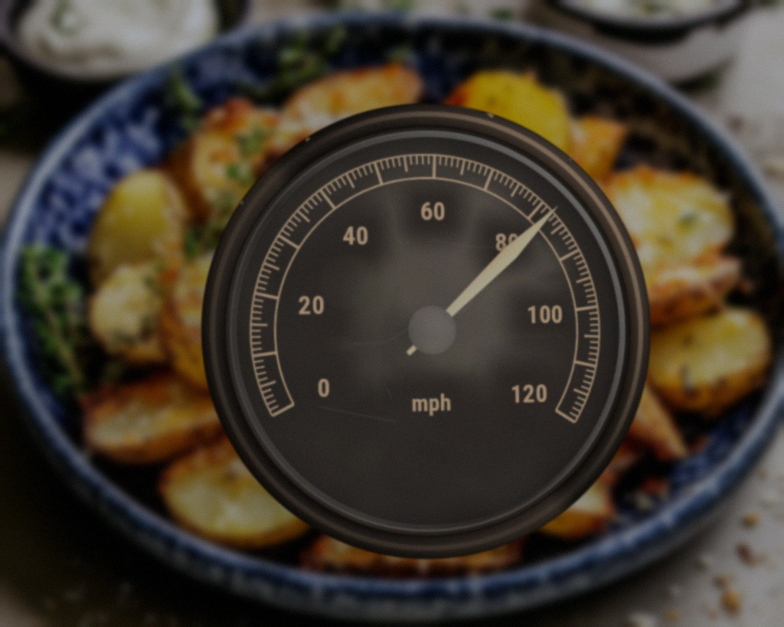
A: 82,mph
